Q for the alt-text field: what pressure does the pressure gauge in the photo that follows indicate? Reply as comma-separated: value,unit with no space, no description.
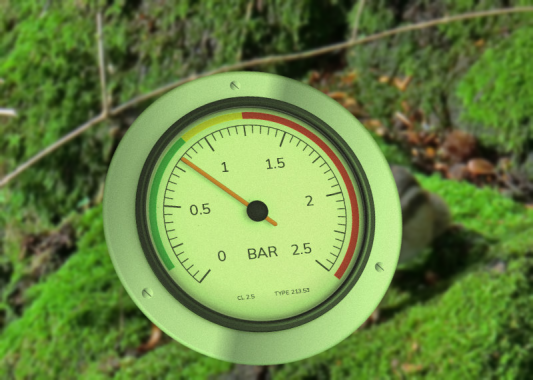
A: 0.8,bar
